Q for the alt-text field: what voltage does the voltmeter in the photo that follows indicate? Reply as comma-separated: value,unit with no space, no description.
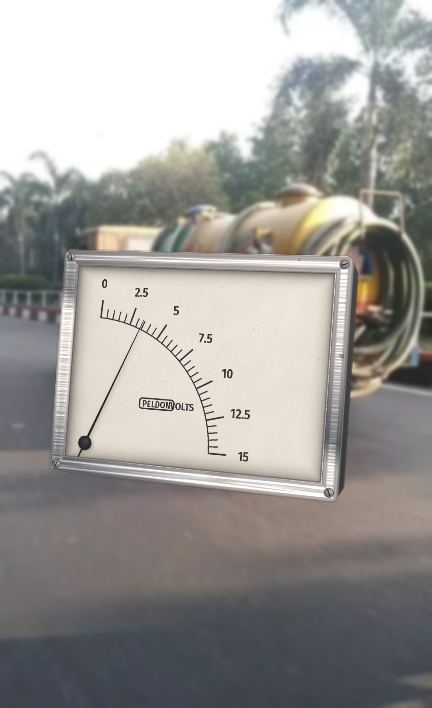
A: 3.5,V
